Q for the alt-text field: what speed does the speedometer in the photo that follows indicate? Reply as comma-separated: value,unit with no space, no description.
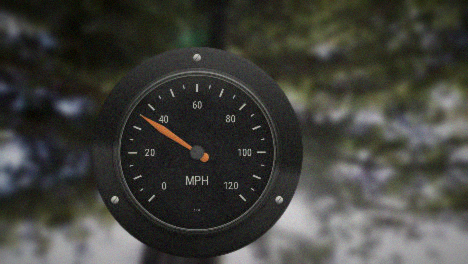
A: 35,mph
